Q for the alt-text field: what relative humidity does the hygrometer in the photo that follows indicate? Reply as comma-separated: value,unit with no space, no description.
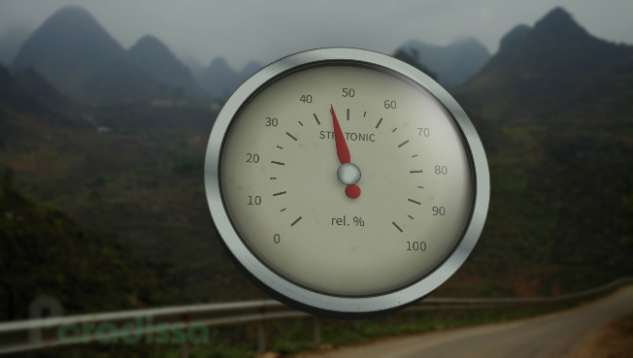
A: 45,%
